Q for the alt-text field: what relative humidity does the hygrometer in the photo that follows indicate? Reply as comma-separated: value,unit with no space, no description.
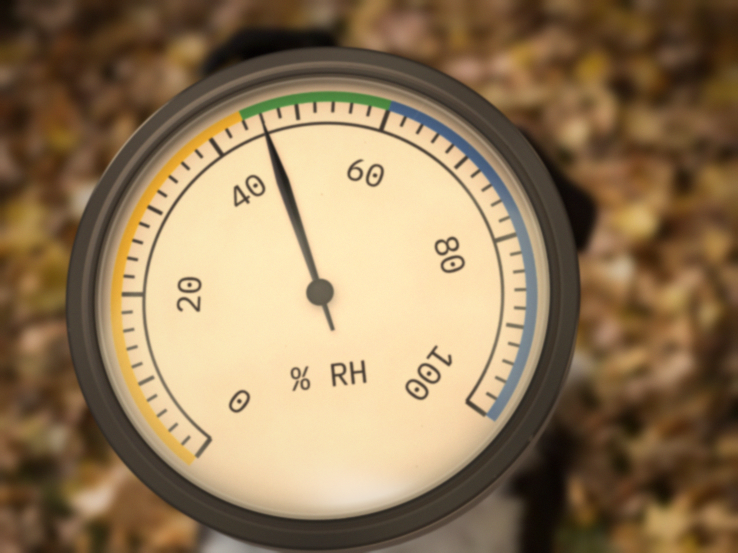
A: 46,%
